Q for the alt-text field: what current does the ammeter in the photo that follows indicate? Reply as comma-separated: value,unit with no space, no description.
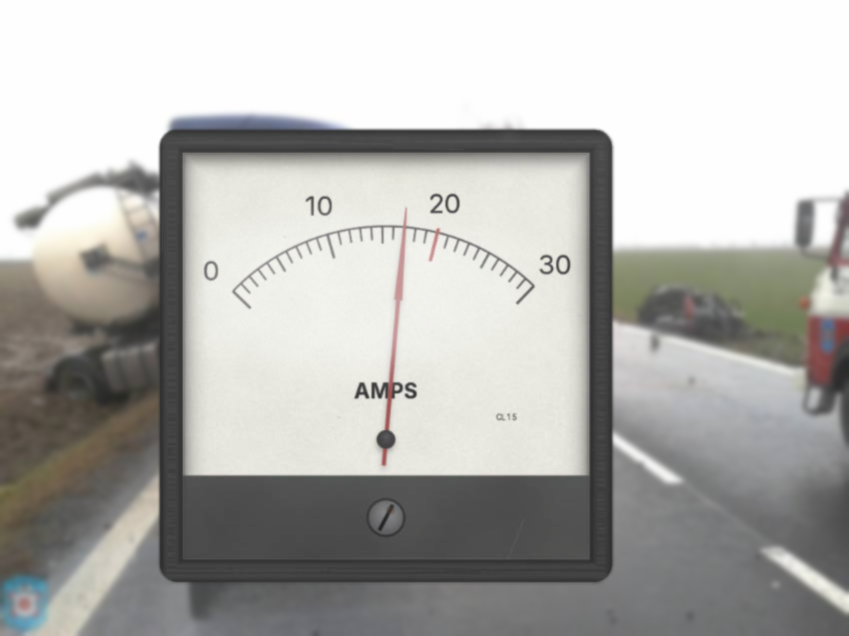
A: 17,A
